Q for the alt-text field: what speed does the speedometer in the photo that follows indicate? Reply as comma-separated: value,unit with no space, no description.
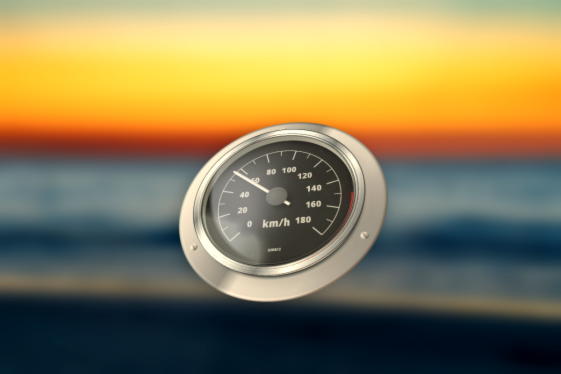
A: 55,km/h
